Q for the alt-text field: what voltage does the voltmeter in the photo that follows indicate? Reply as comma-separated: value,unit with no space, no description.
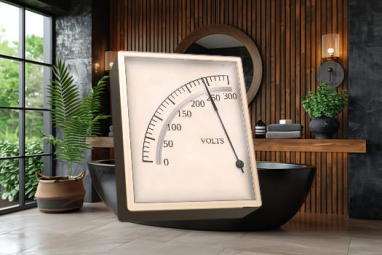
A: 240,V
